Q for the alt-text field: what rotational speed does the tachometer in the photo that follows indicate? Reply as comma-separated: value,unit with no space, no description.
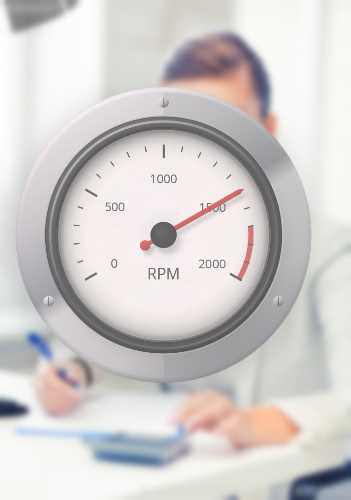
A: 1500,rpm
